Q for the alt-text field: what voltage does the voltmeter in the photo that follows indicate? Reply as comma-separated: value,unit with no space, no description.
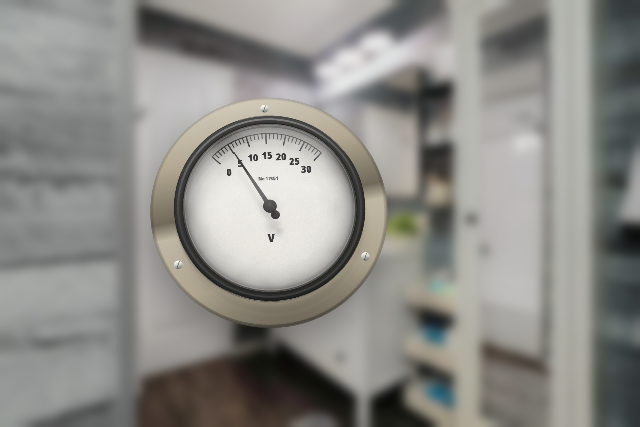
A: 5,V
